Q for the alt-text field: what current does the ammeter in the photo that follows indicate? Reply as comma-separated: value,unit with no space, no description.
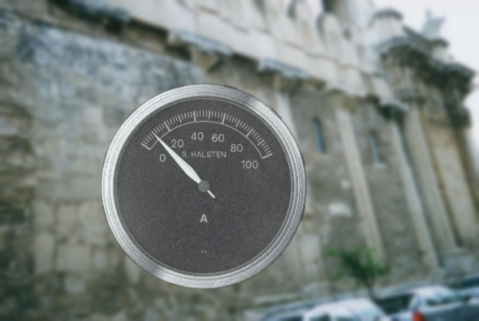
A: 10,A
